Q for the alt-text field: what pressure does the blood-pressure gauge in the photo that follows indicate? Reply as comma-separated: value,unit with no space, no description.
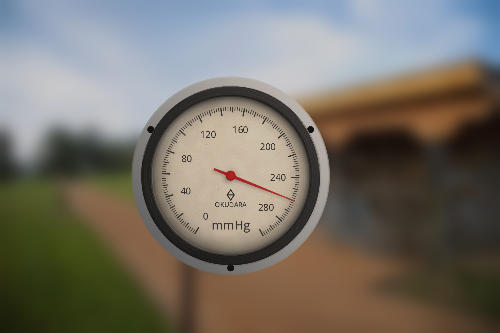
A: 260,mmHg
